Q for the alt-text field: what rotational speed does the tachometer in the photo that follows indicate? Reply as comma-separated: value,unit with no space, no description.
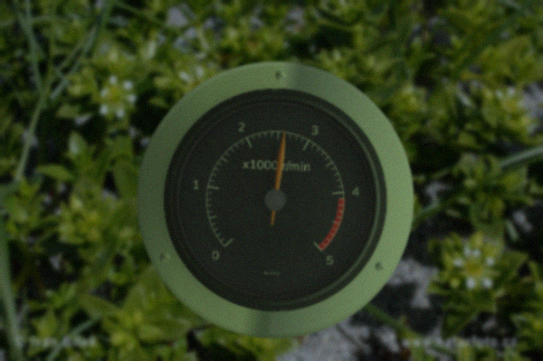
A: 2600,rpm
